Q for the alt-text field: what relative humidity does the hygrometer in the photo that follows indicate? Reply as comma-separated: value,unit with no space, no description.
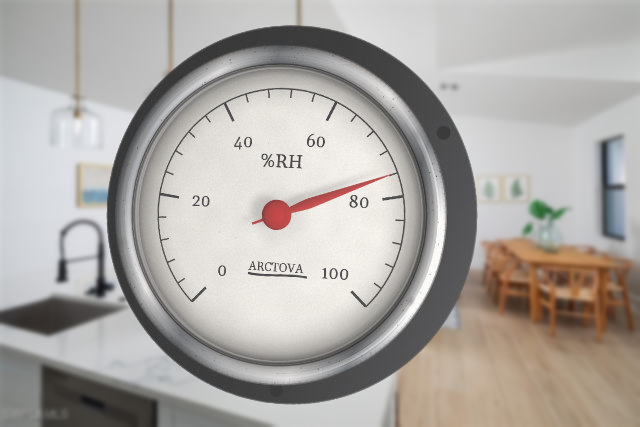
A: 76,%
